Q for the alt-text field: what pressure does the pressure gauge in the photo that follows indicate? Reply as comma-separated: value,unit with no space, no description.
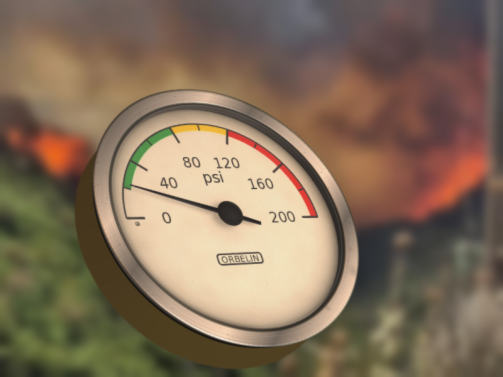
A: 20,psi
